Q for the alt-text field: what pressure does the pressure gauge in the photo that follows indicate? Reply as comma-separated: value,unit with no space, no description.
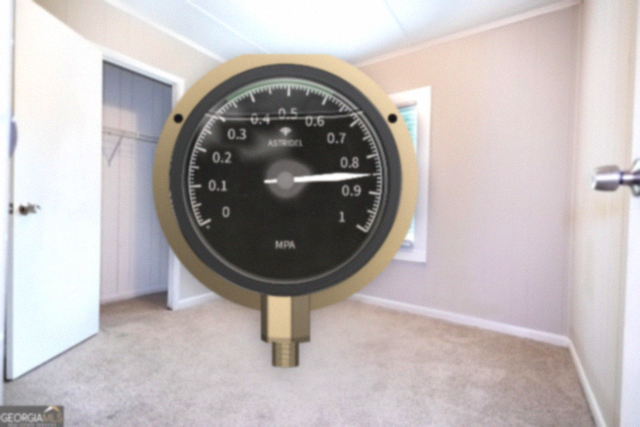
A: 0.85,MPa
